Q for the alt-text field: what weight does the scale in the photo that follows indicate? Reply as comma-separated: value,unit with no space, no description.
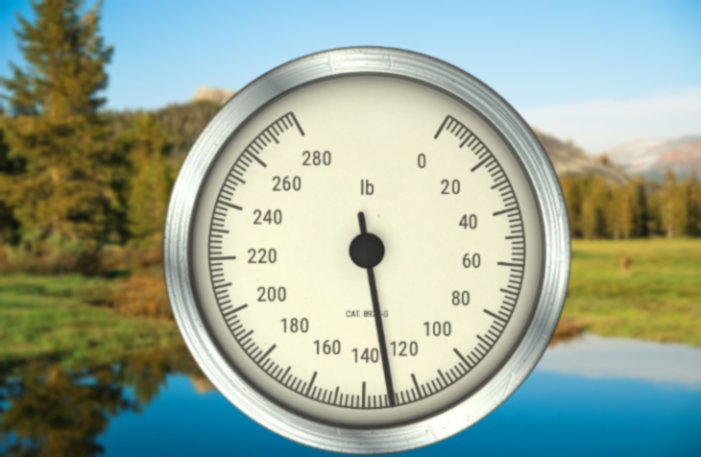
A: 130,lb
